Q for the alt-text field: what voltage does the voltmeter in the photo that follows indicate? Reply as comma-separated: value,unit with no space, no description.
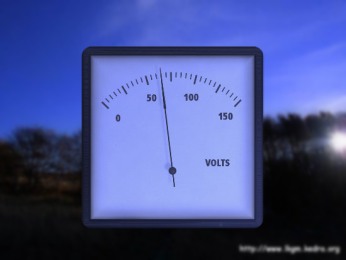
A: 65,V
